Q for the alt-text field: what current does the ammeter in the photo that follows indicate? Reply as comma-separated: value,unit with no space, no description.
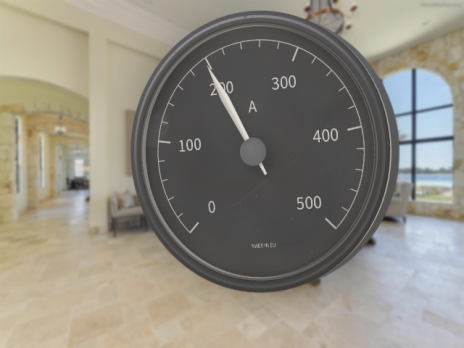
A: 200,A
